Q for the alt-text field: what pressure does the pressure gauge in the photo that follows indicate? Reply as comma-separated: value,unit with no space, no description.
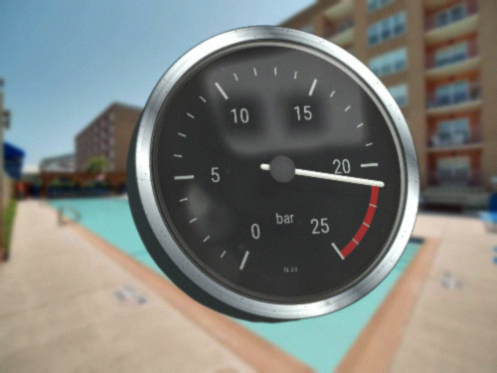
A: 21,bar
